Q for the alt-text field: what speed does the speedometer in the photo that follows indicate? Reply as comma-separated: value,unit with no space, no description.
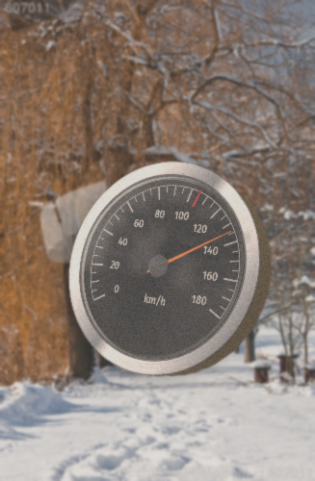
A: 135,km/h
